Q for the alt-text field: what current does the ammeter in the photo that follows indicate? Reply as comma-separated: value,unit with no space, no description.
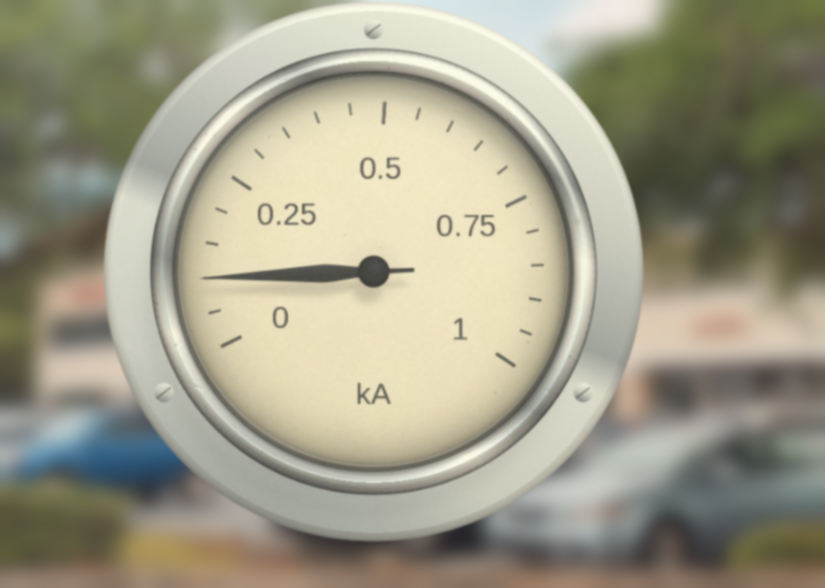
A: 0.1,kA
